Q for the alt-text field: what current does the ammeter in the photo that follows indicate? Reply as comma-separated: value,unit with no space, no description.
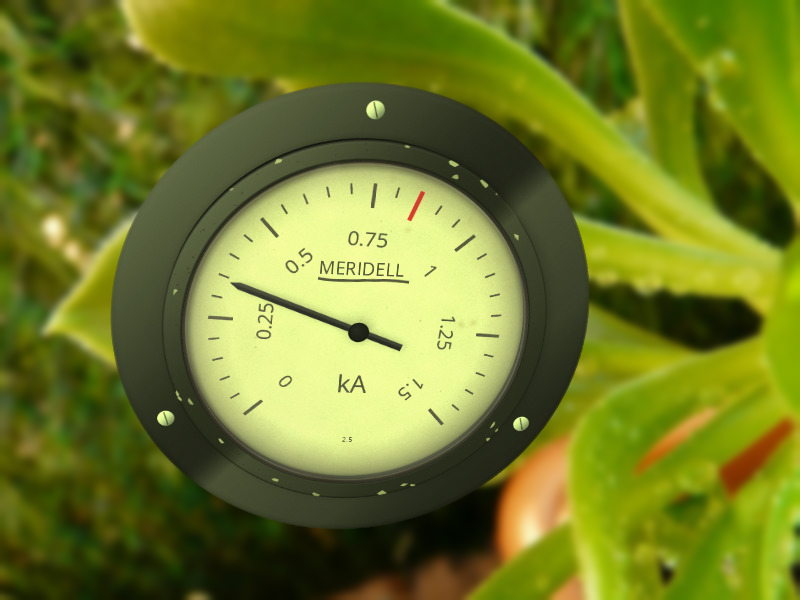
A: 0.35,kA
